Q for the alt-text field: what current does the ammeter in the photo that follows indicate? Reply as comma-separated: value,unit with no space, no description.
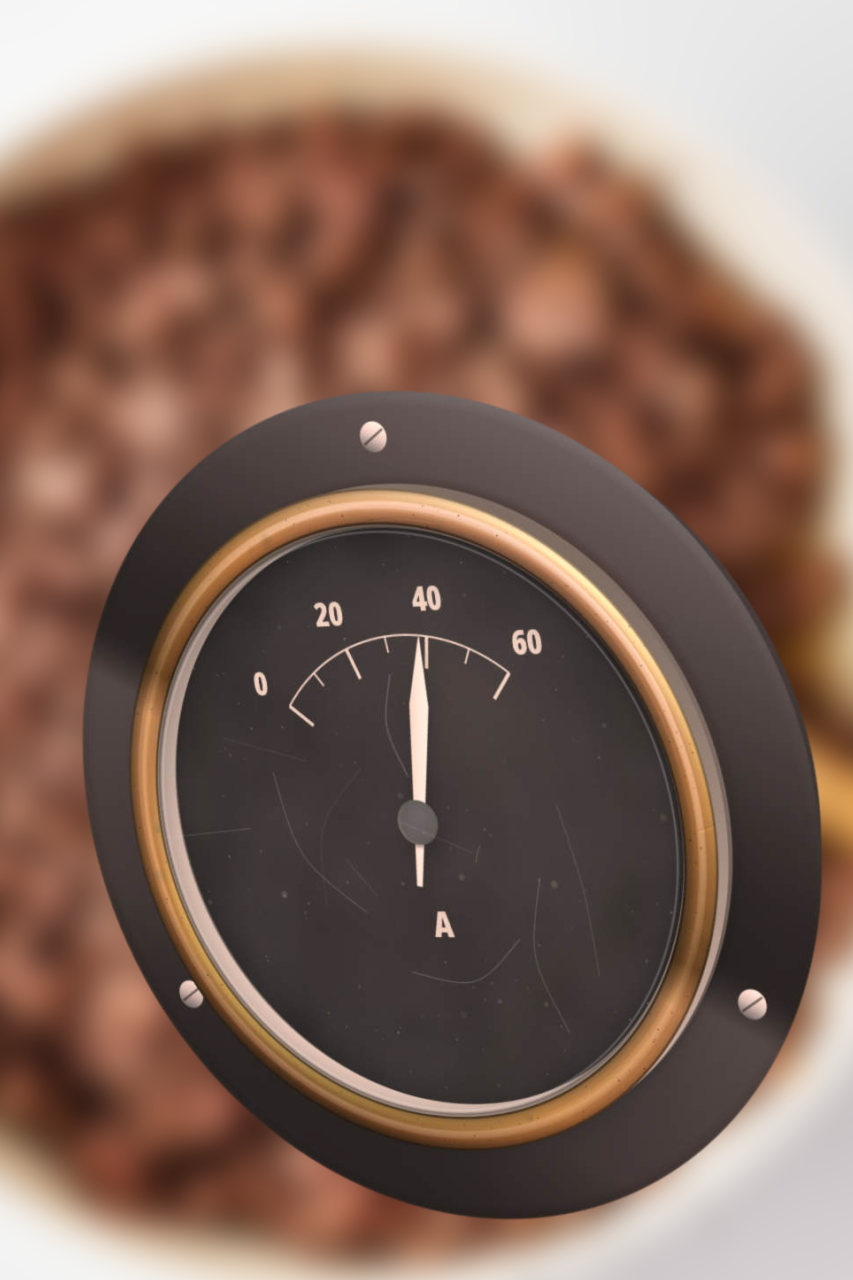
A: 40,A
